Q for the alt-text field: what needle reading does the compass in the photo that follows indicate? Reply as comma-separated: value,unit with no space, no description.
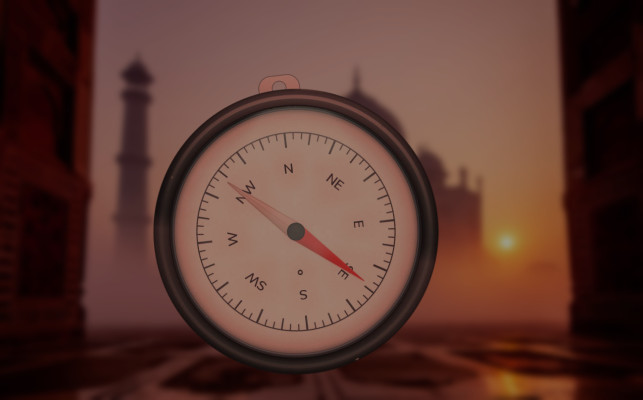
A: 132.5,°
